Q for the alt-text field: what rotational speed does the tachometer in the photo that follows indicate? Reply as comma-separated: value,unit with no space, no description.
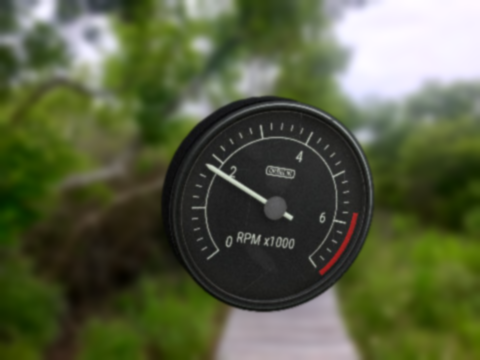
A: 1800,rpm
